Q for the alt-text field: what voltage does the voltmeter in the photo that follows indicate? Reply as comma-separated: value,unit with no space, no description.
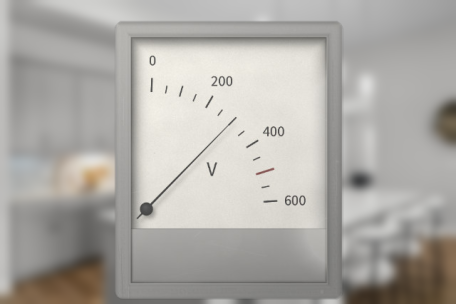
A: 300,V
